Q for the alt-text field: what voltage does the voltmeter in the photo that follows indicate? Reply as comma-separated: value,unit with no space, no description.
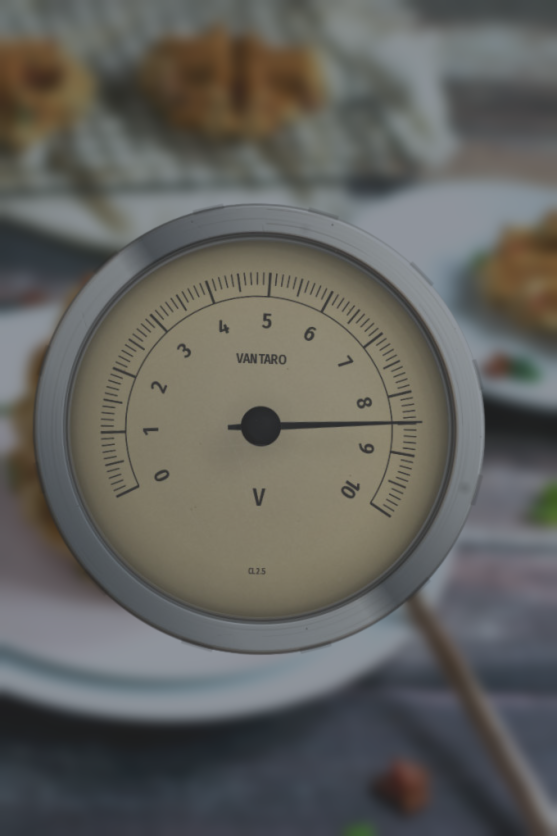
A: 8.5,V
